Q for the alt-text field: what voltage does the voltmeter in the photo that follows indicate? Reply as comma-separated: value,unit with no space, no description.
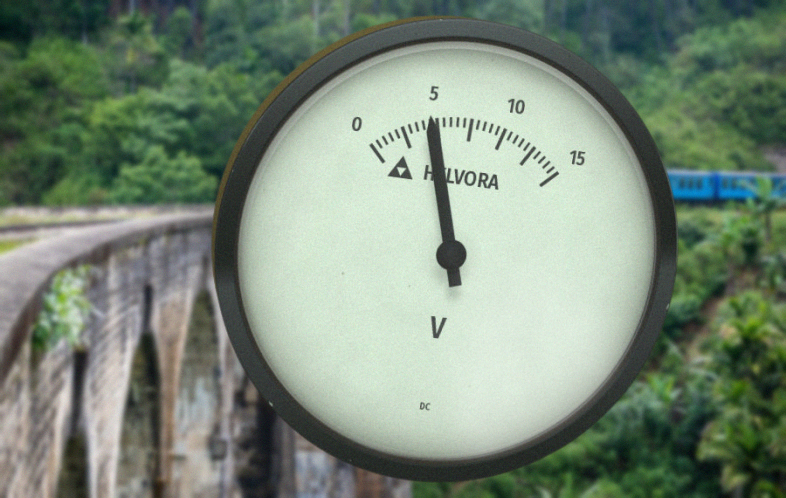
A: 4.5,V
